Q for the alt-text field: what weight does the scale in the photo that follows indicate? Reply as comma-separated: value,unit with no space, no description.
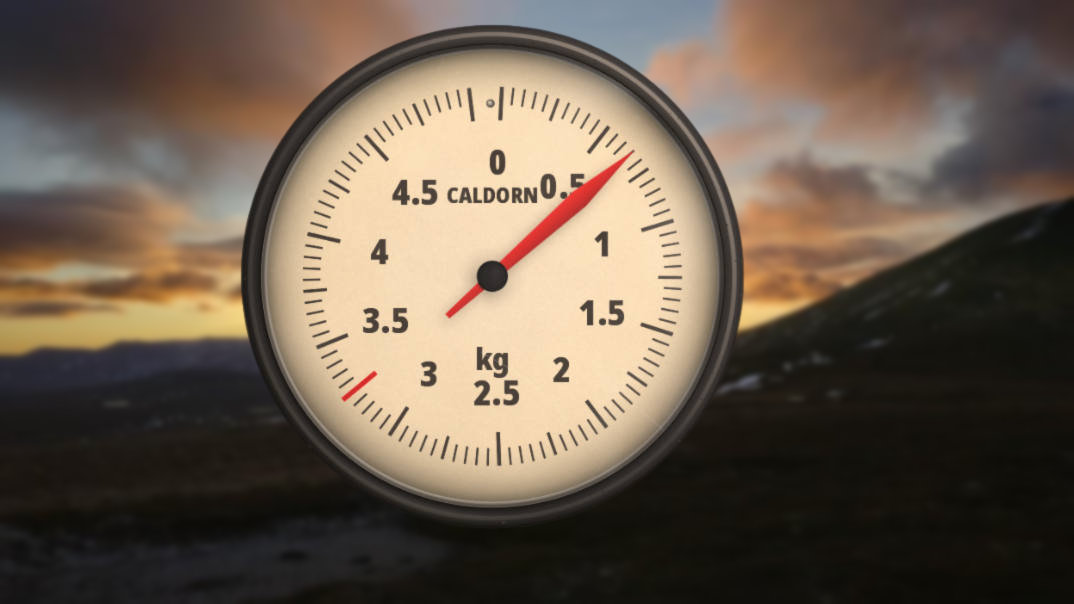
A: 0.65,kg
